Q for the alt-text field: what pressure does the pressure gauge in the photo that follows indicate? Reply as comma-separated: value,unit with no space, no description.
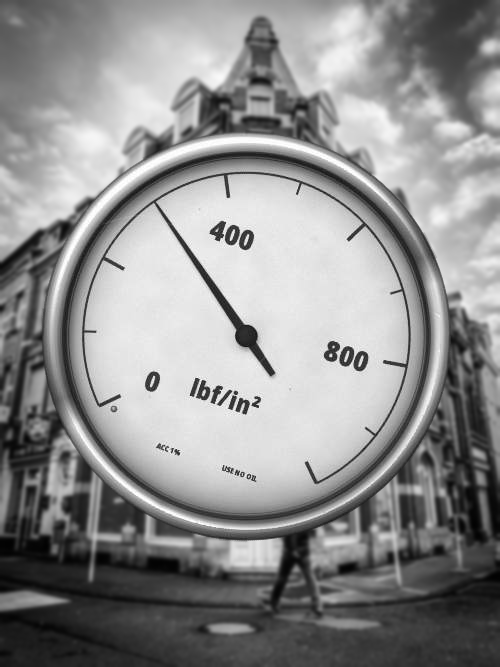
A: 300,psi
